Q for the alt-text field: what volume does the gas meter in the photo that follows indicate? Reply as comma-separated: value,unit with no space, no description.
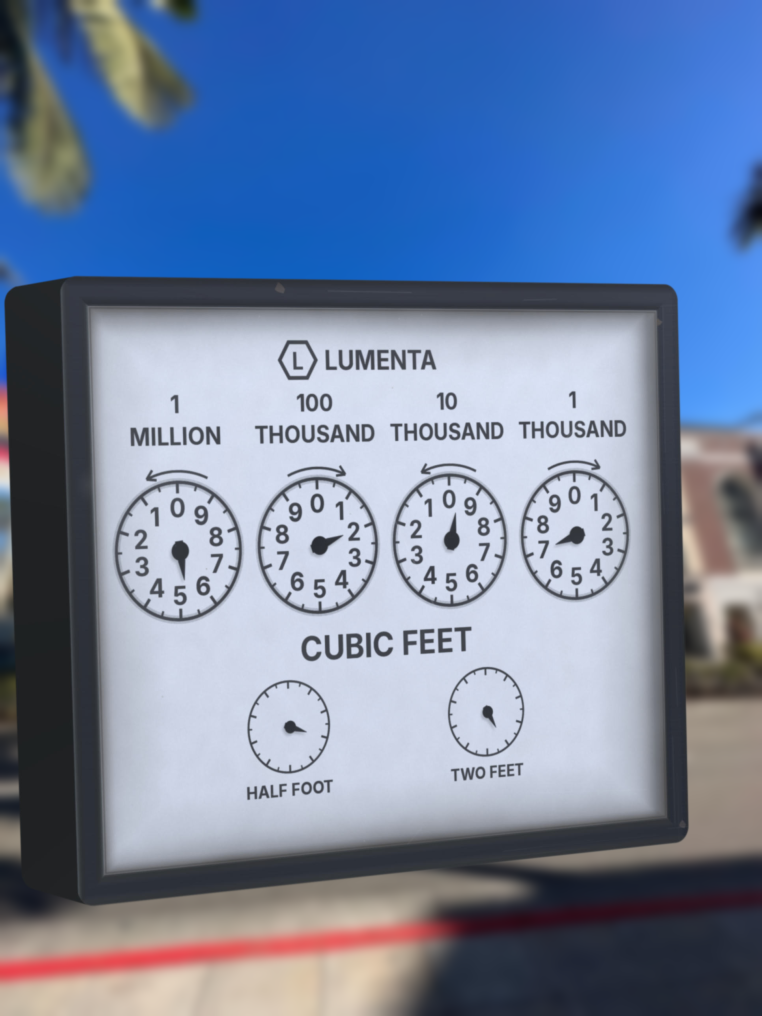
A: 519700,ft³
